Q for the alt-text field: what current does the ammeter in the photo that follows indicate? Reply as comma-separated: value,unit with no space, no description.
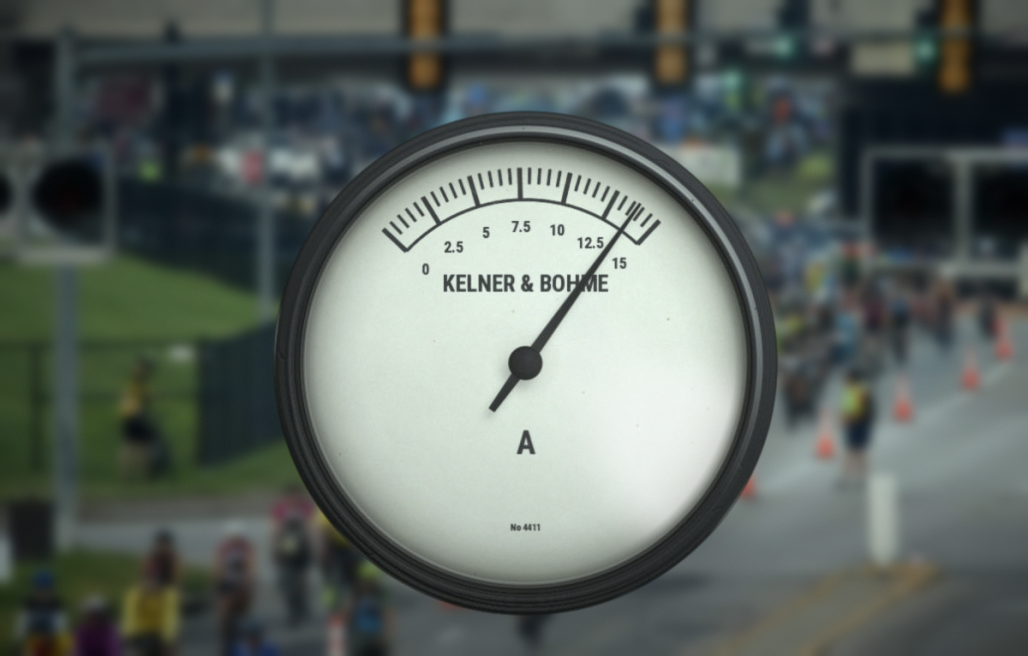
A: 13.75,A
